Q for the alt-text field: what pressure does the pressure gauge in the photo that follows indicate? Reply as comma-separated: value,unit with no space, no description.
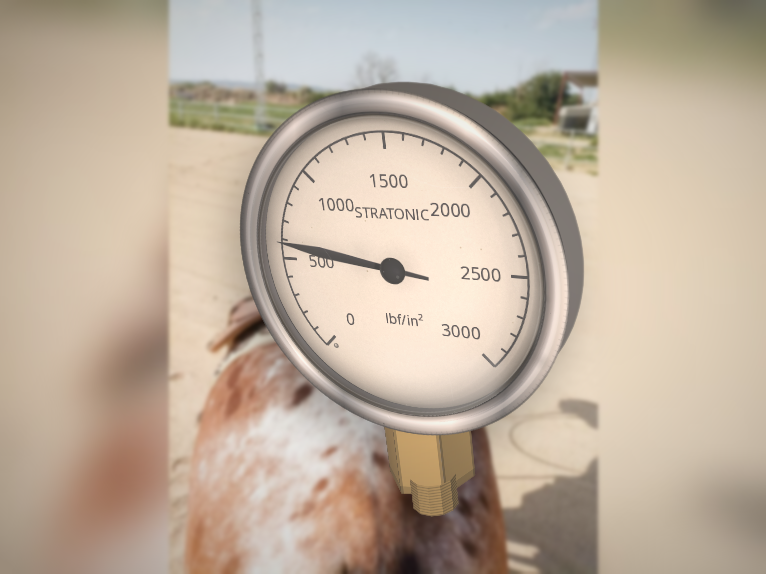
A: 600,psi
